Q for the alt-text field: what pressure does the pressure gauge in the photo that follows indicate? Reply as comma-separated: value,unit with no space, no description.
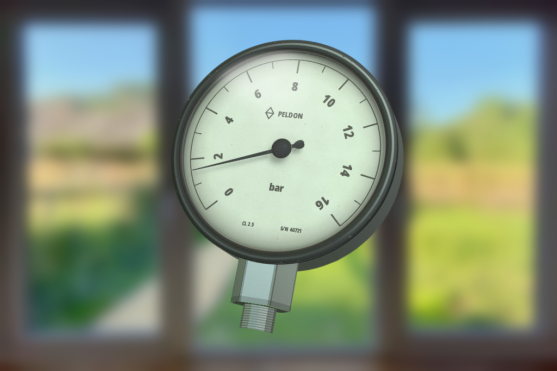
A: 1.5,bar
